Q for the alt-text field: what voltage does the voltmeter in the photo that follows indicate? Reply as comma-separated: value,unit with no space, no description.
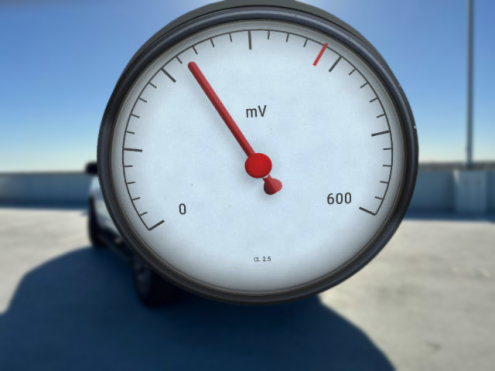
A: 230,mV
